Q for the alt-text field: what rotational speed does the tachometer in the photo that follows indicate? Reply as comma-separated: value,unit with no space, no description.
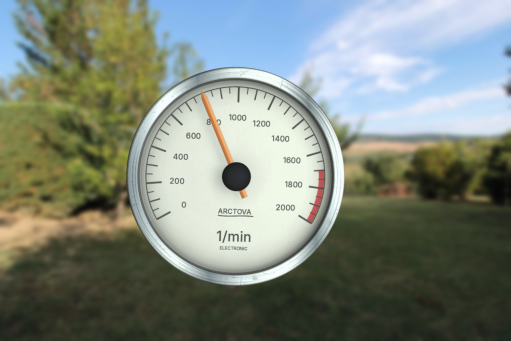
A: 800,rpm
